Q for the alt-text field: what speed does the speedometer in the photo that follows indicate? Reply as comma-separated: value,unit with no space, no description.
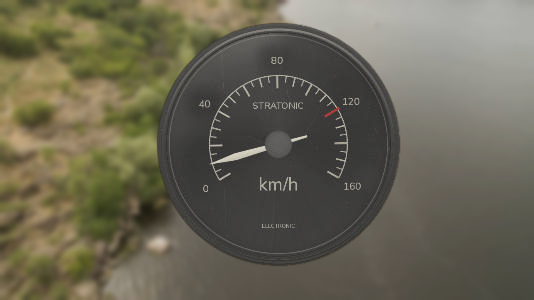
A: 10,km/h
